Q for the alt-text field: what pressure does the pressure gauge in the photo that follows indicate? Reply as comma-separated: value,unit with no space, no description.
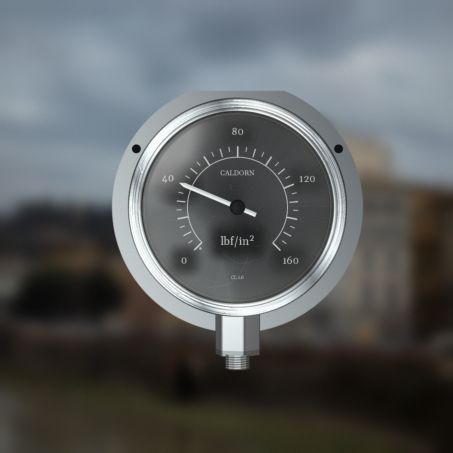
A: 40,psi
